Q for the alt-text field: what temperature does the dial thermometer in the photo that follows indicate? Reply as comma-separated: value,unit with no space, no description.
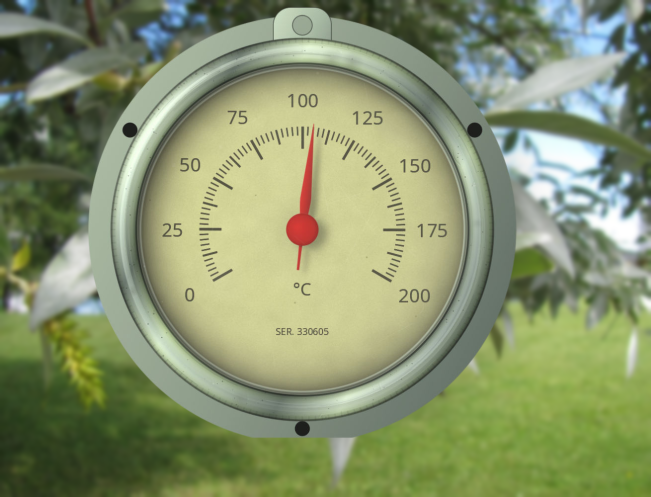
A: 105,°C
